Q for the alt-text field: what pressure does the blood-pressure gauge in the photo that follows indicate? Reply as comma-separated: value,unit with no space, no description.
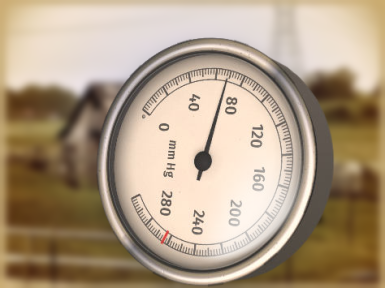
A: 70,mmHg
